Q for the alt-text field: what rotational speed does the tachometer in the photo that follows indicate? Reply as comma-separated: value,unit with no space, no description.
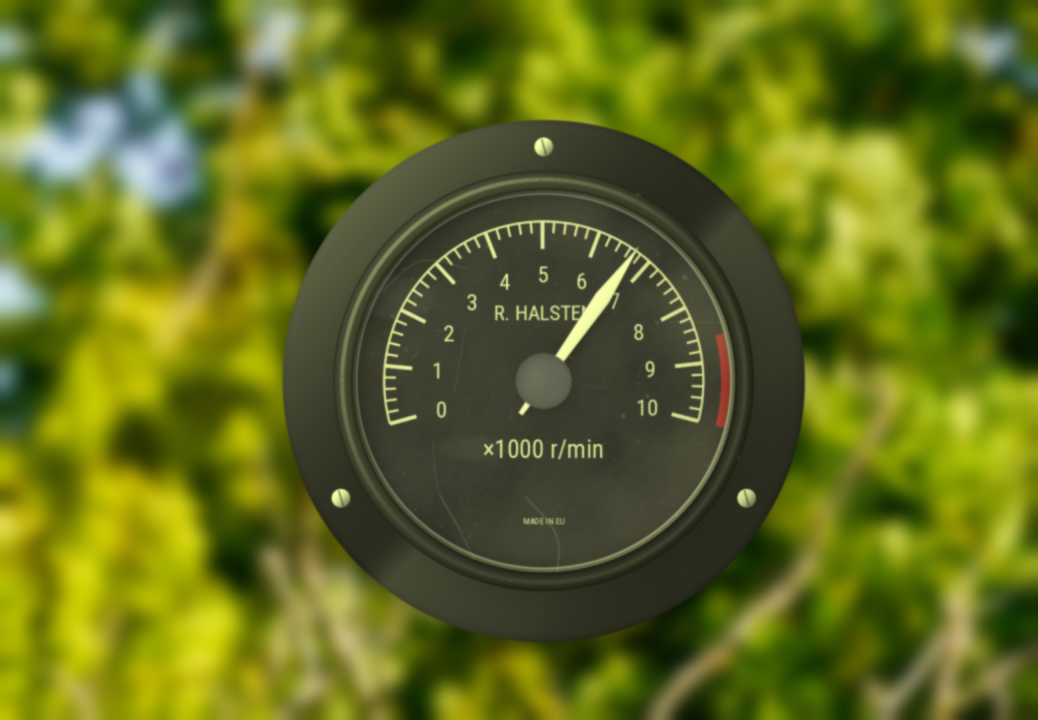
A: 6700,rpm
